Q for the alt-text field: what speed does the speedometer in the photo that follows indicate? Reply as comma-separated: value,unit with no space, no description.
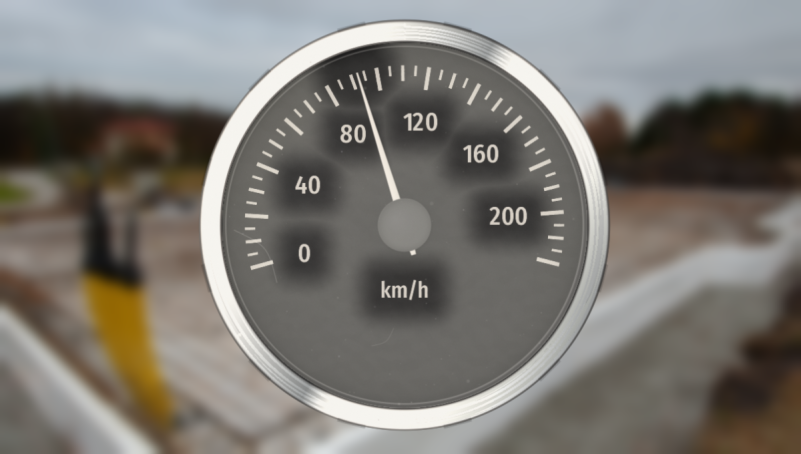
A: 92.5,km/h
